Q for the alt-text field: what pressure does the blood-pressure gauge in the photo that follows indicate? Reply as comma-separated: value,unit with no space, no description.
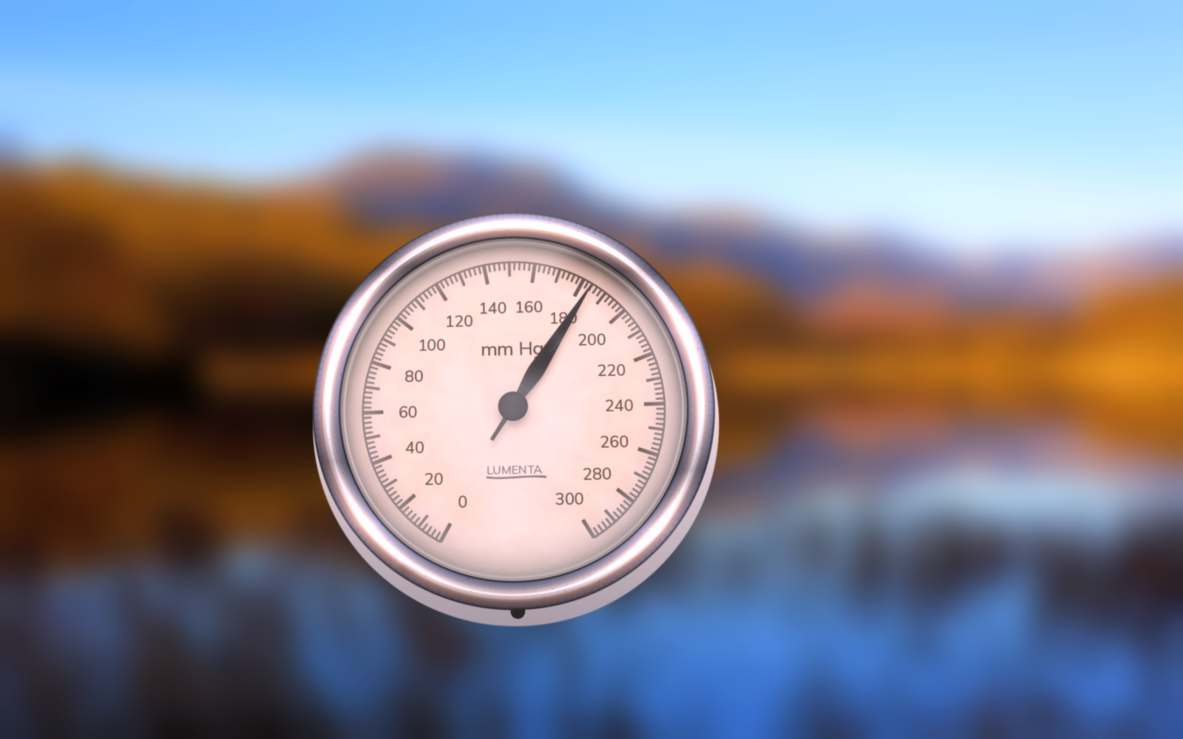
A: 184,mmHg
